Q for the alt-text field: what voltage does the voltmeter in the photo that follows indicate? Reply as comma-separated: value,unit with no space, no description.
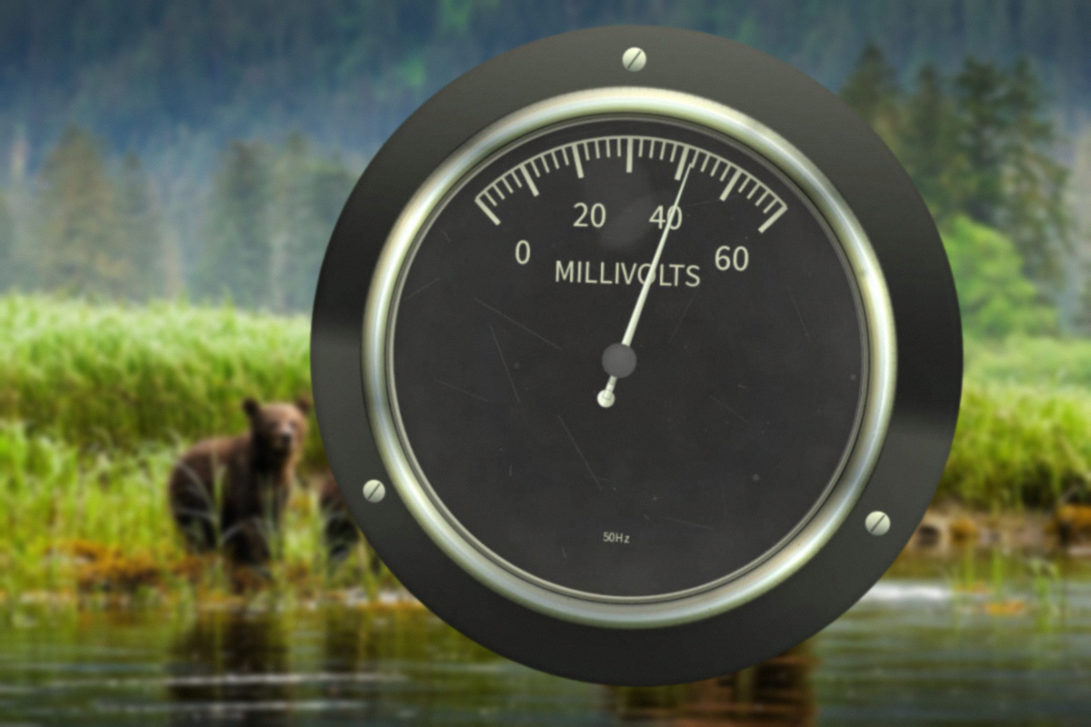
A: 42,mV
